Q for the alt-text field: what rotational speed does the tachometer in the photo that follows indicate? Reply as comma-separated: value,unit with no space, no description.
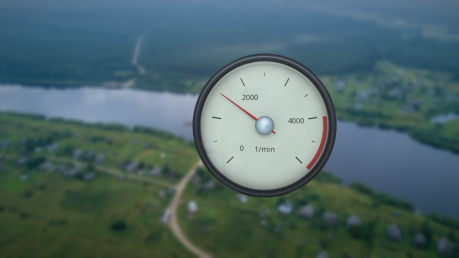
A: 1500,rpm
